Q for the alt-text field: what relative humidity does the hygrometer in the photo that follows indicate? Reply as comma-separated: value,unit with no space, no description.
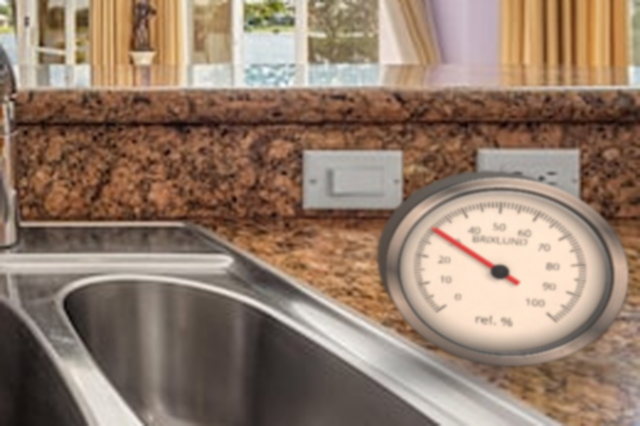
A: 30,%
